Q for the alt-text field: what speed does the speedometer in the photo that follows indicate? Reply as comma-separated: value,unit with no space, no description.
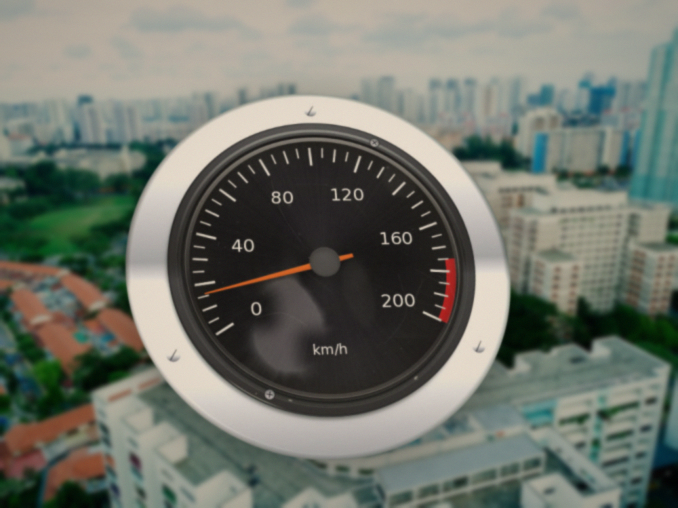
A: 15,km/h
